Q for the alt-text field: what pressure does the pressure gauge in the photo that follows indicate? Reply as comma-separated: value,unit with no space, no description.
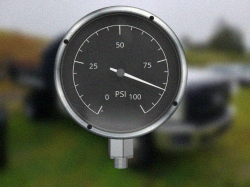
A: 87.5,psi
